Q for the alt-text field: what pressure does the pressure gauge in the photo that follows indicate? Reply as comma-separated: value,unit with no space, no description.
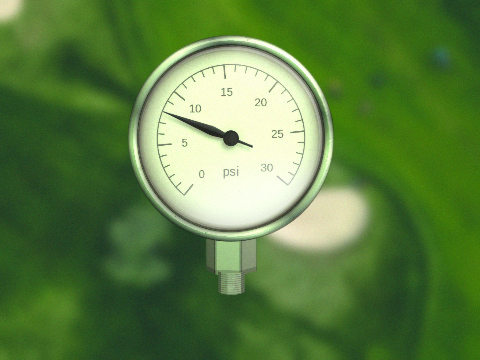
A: 8,psi
